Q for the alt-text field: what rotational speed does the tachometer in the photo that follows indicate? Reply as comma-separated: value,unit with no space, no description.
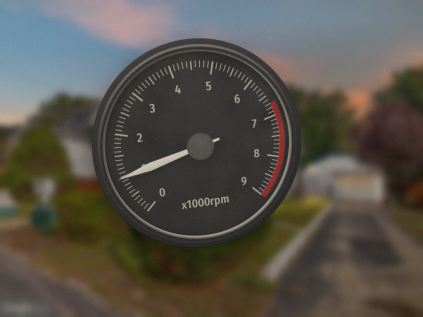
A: 1000,rpm
